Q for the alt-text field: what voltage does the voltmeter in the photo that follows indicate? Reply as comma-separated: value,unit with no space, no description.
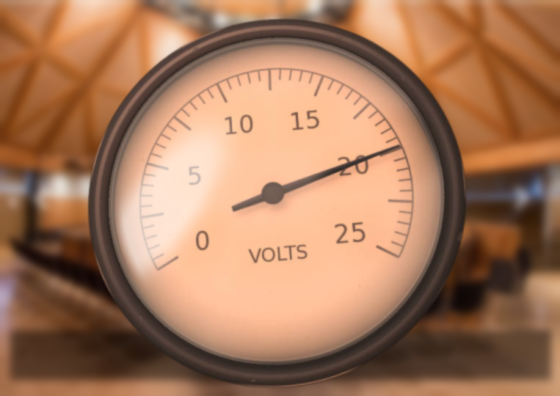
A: 20,V
